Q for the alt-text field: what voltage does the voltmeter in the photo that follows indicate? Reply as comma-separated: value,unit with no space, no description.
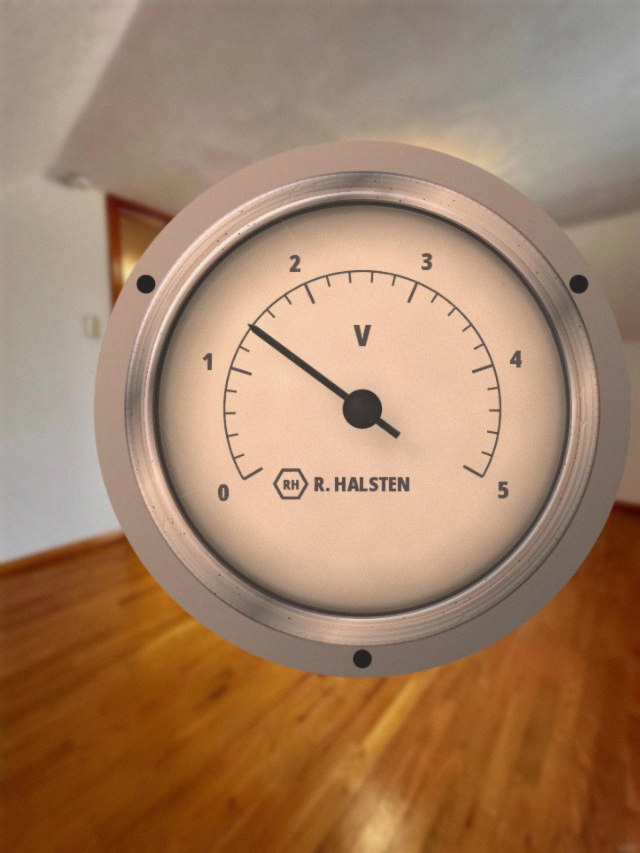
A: 1.4,V
